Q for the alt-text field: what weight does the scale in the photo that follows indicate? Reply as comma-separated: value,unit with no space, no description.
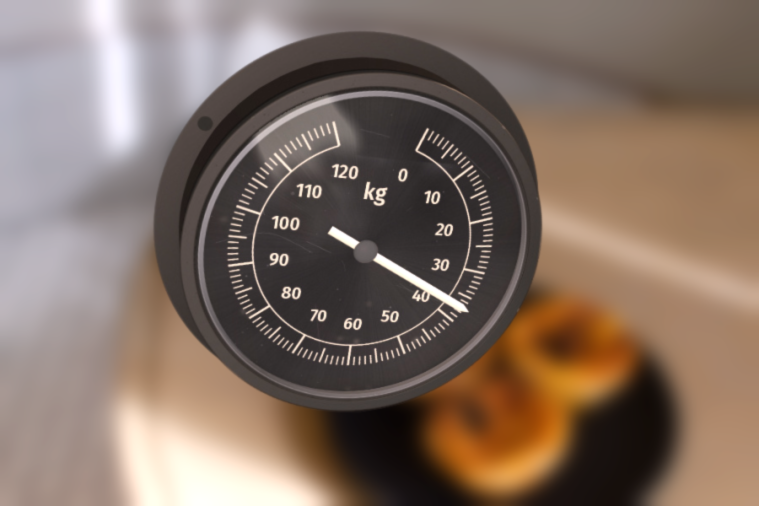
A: 37,kg
